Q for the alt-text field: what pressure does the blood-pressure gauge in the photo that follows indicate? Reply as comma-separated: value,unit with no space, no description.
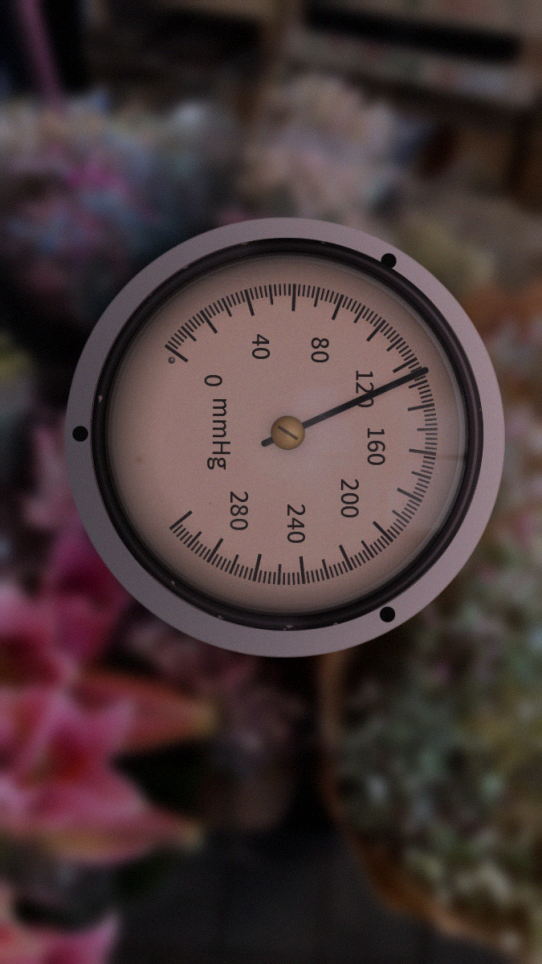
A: 126,mmHg
